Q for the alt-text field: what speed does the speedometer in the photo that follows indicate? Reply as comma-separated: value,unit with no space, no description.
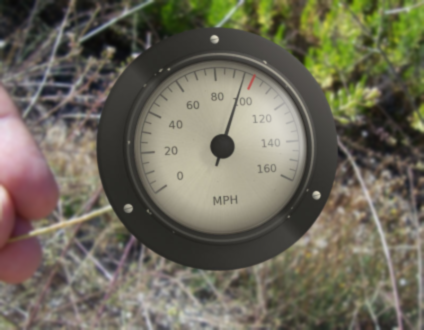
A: 95,mph
